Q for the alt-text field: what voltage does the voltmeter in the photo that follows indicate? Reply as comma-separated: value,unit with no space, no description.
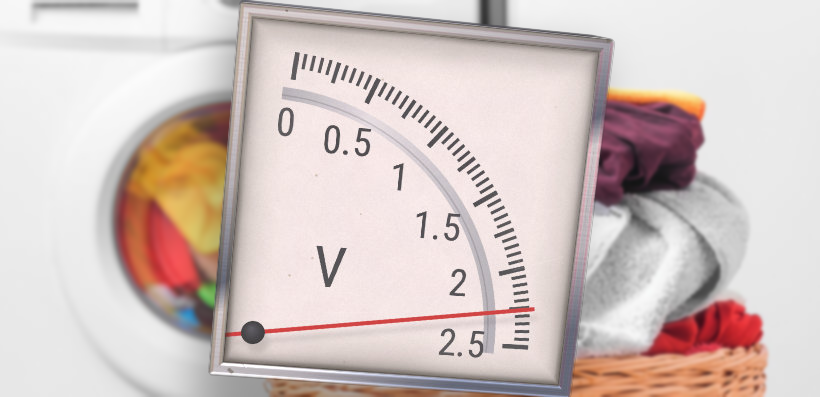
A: 2.25,V
